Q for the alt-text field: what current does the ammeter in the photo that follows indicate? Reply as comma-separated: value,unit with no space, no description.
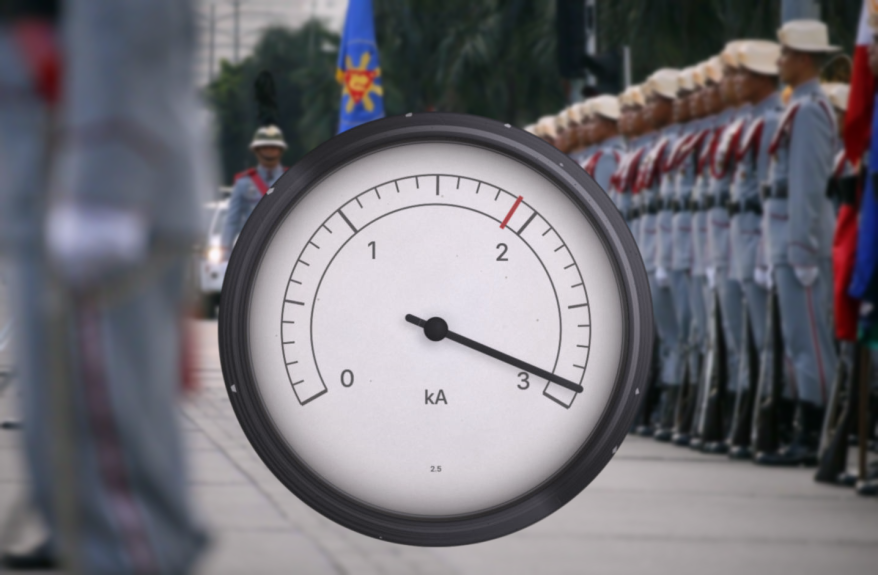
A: 2.9,kA
